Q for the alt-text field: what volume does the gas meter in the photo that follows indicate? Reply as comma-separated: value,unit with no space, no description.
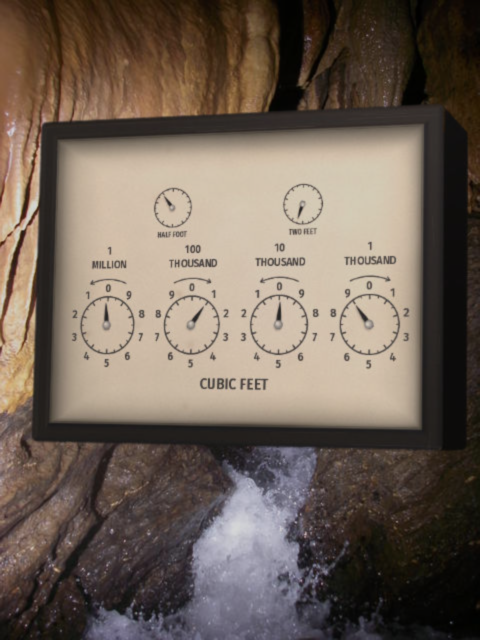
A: 9900,ft³
